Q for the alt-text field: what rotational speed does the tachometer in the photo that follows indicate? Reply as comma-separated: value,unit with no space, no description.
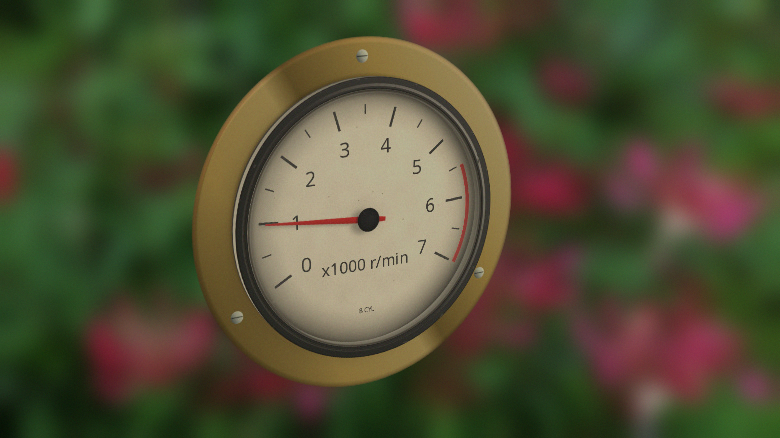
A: 1000,rpm
